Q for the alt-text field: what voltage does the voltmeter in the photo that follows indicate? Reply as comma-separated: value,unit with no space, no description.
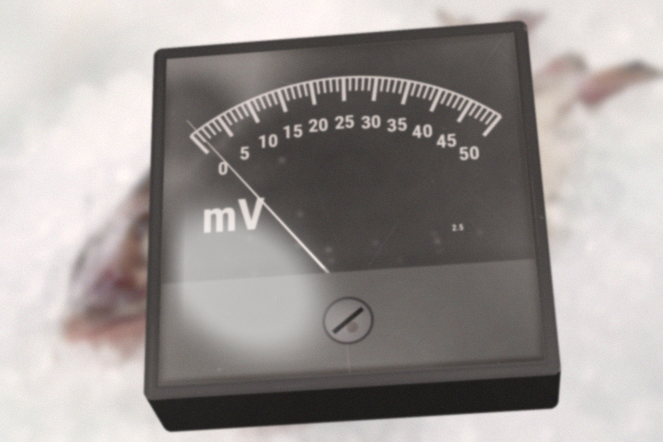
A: 1,mV
